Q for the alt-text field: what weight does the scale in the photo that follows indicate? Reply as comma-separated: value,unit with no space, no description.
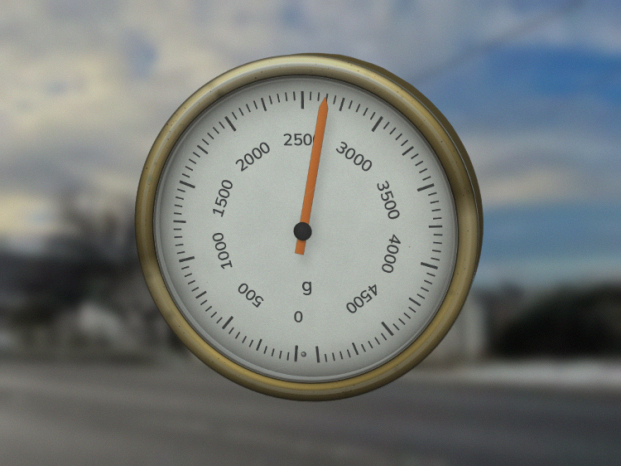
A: 2650,g
